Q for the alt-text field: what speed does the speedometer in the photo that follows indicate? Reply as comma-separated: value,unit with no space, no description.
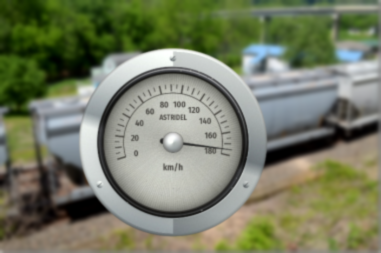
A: 175,km/h
